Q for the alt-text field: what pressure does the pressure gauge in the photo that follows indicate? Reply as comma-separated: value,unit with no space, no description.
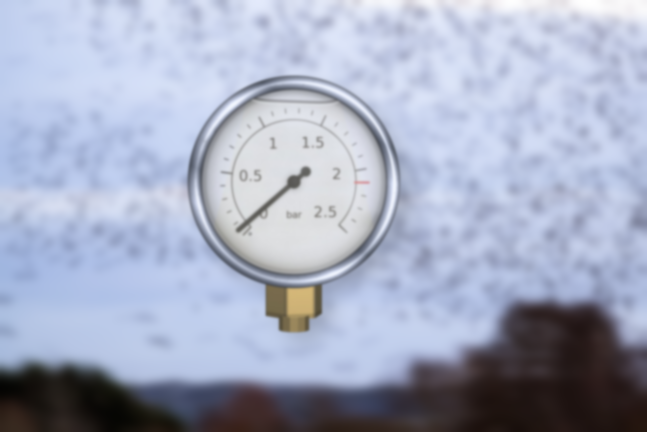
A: 0.05,bar
